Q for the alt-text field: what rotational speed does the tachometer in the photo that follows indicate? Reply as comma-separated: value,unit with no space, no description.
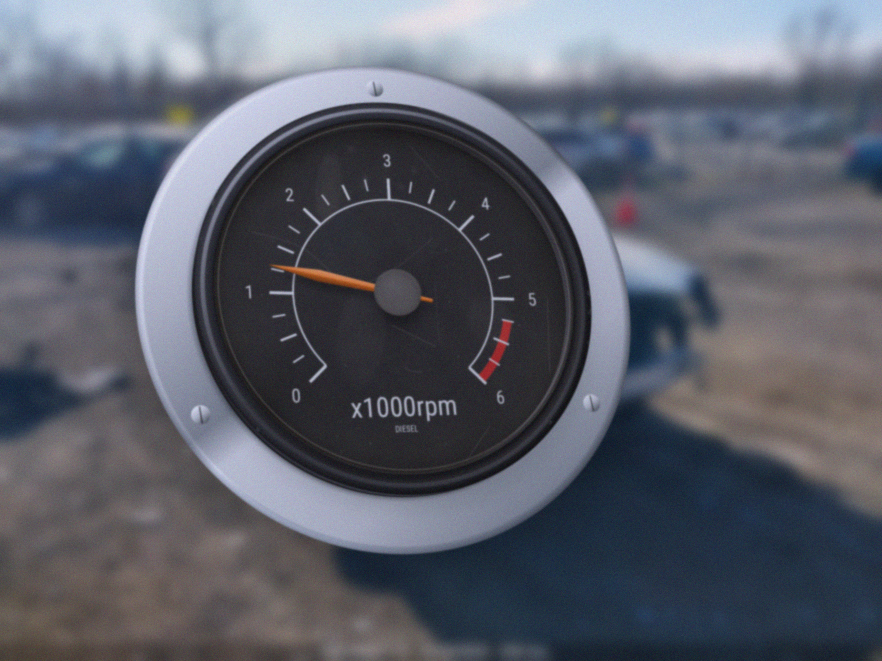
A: 1250,rpm
